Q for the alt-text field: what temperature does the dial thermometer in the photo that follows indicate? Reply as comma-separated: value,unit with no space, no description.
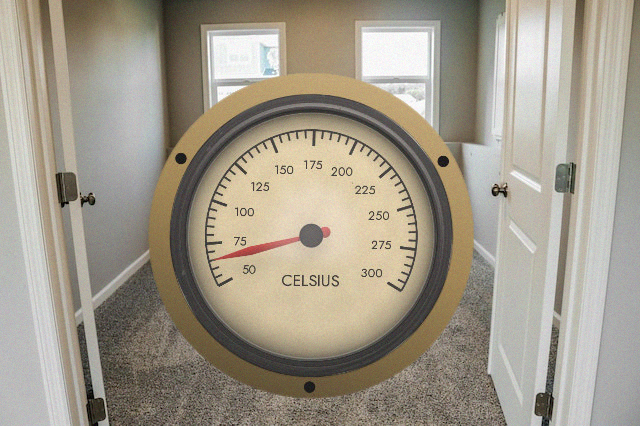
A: 65,°C
